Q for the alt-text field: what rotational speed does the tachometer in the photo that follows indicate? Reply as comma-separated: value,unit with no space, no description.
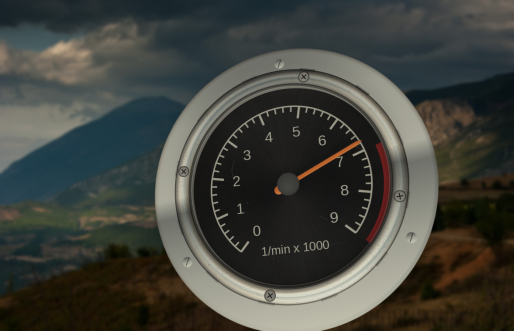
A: 6800,rpm
